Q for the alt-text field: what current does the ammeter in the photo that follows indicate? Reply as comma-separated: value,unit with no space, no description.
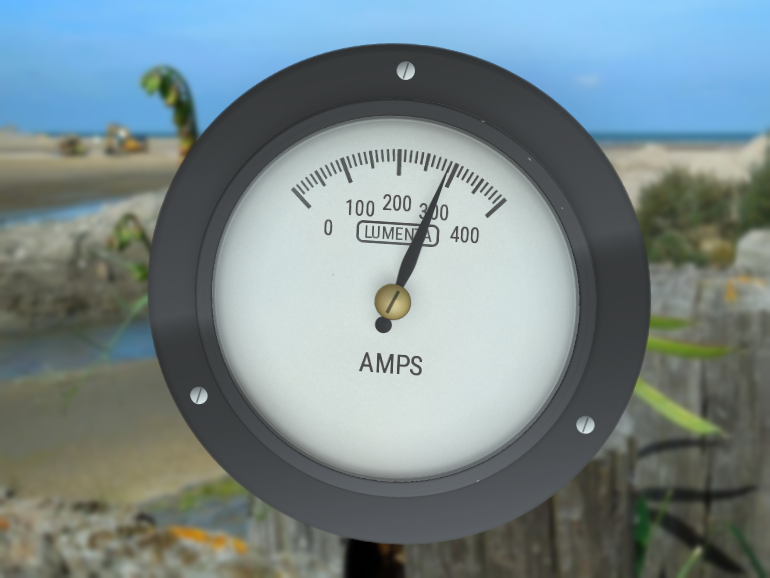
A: 290,A
